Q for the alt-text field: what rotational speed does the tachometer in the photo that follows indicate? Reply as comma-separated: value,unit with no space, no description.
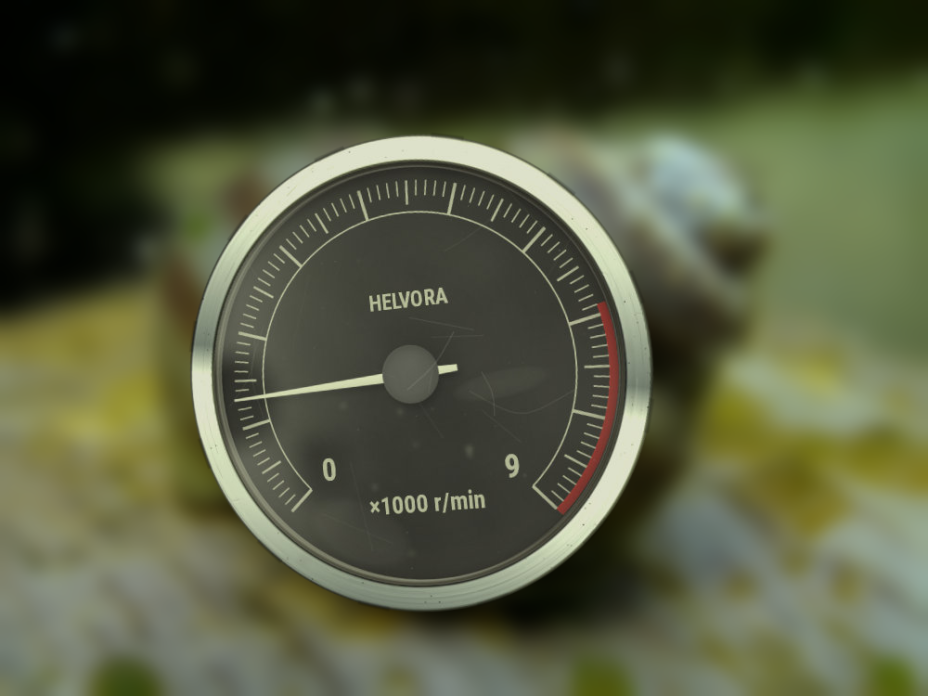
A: 1300,rpm
